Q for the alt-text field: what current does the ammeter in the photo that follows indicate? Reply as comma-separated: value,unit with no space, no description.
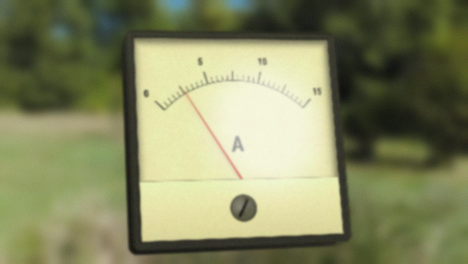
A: 2.5,A
